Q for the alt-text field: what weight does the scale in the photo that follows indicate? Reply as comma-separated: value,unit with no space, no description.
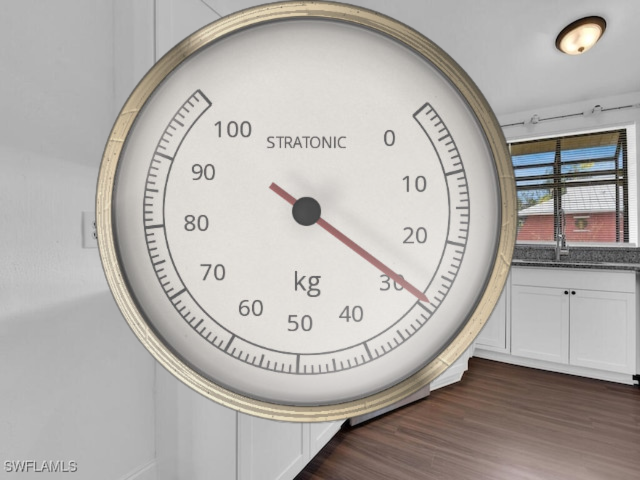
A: 29,kg
